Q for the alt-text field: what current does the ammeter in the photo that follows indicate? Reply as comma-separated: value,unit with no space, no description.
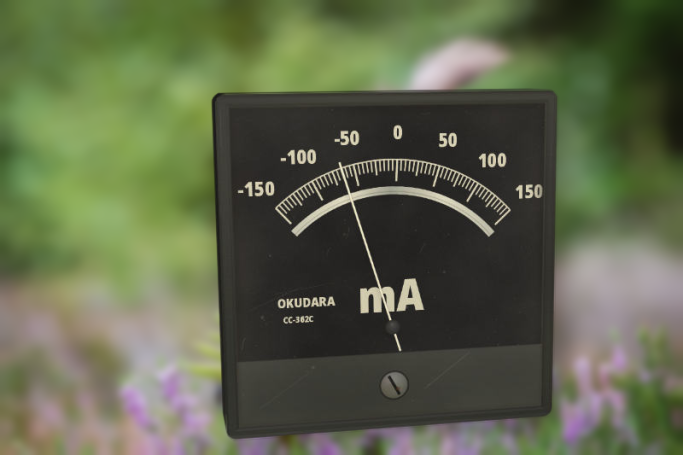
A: -65,mA
